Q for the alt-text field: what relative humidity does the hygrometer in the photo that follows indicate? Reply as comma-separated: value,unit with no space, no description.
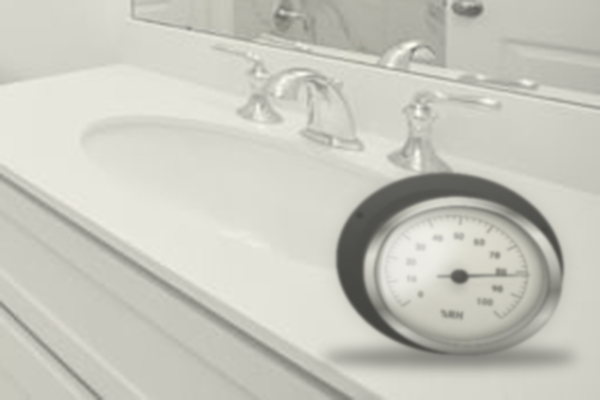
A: 80,%
